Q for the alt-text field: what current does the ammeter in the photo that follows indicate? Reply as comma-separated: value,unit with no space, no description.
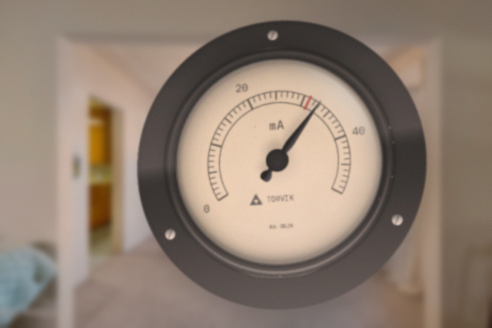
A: 33,mA
